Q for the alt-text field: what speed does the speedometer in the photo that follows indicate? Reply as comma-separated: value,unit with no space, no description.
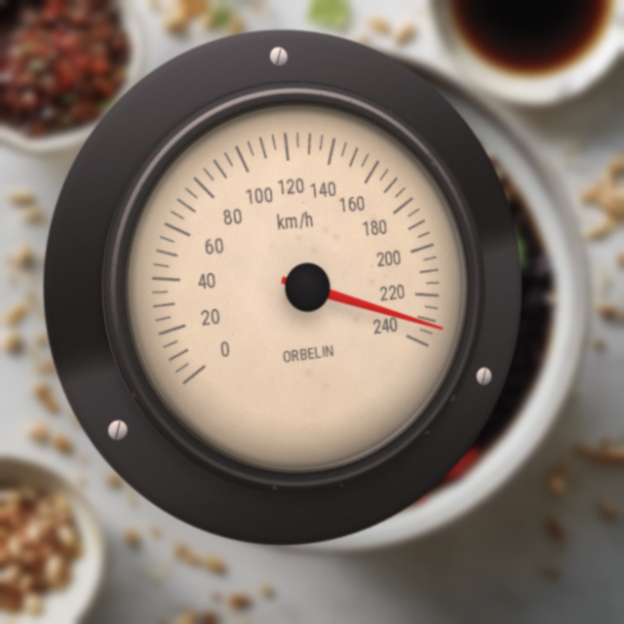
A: 232.5,km/h
